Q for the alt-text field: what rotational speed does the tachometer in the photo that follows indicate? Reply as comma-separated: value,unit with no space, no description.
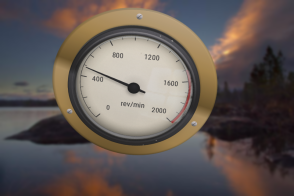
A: 500,rpm
